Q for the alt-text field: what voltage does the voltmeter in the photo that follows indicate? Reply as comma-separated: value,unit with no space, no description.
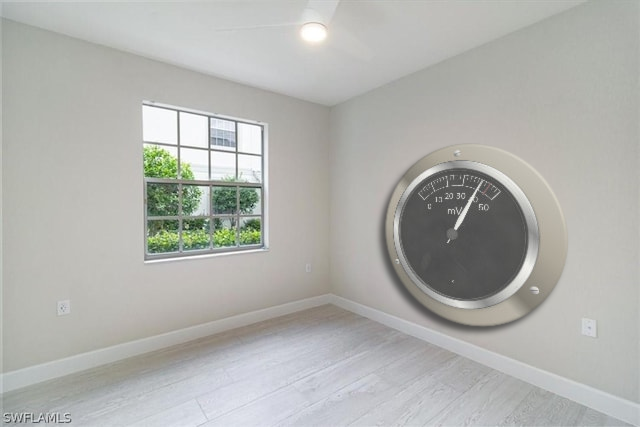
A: 40,mV
